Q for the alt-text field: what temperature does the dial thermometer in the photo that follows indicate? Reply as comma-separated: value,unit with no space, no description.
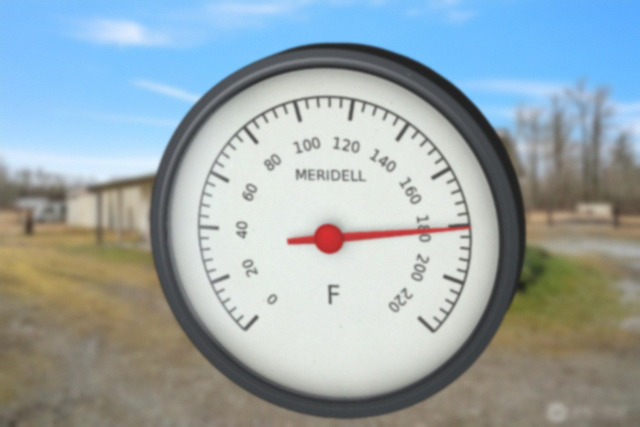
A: 180,°F
